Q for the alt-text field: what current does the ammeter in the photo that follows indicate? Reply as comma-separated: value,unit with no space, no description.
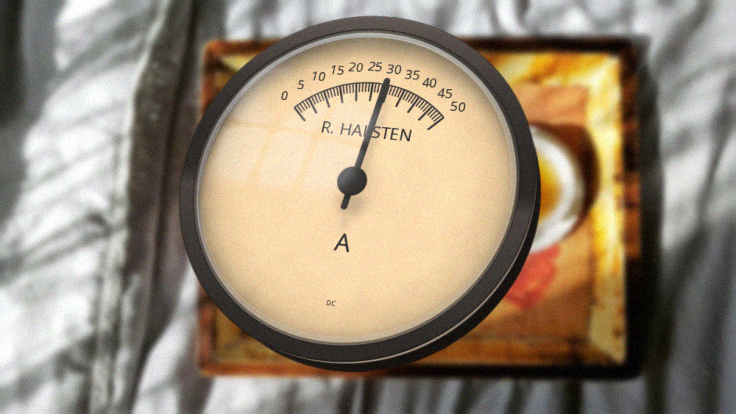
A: 30,A
